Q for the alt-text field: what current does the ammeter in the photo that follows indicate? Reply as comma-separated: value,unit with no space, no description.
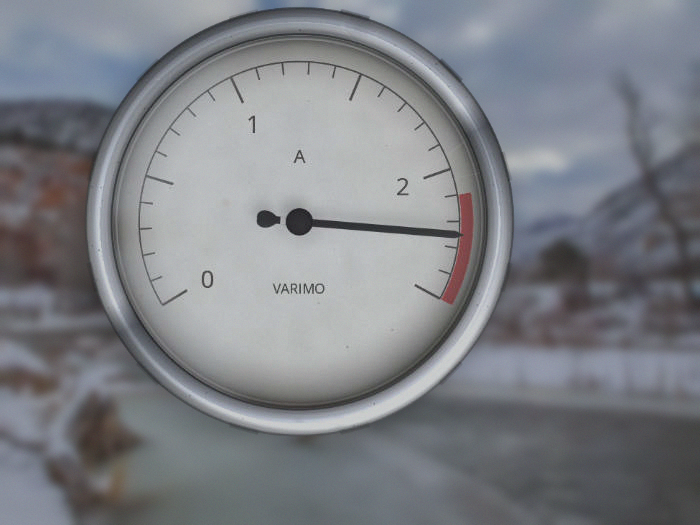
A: 2.25,A
